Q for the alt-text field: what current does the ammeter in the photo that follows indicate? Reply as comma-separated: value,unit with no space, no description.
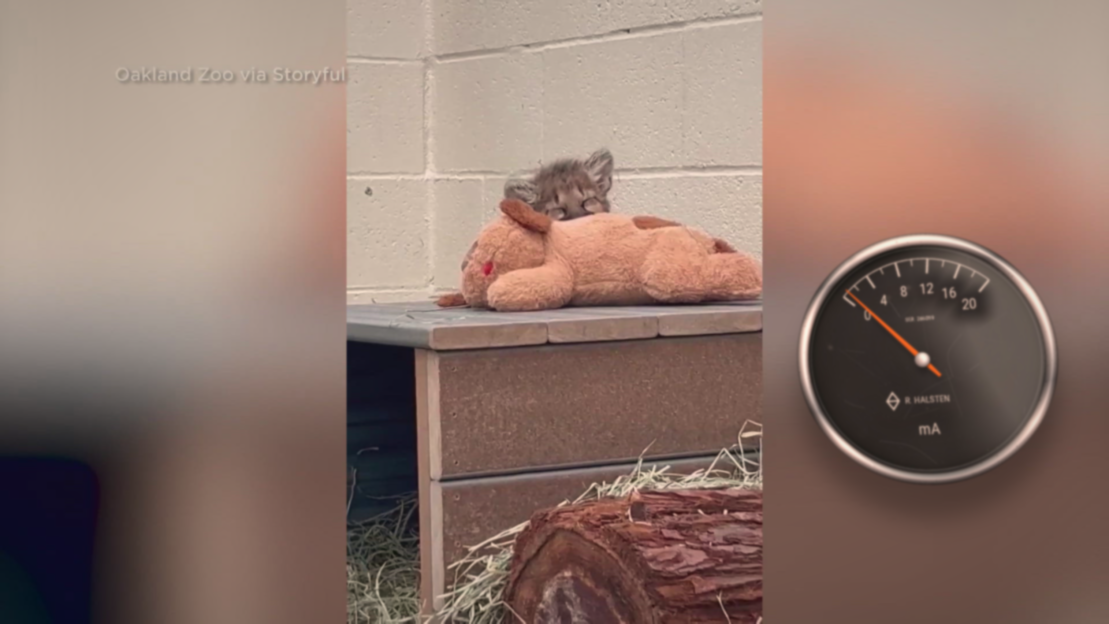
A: 1,mA
